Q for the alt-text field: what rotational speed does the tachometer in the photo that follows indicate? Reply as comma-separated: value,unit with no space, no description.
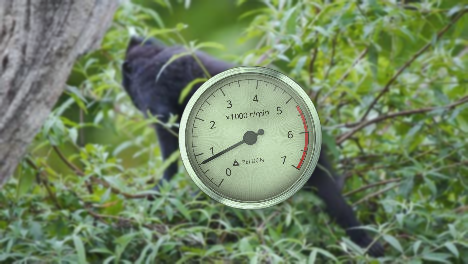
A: 750,rpm
